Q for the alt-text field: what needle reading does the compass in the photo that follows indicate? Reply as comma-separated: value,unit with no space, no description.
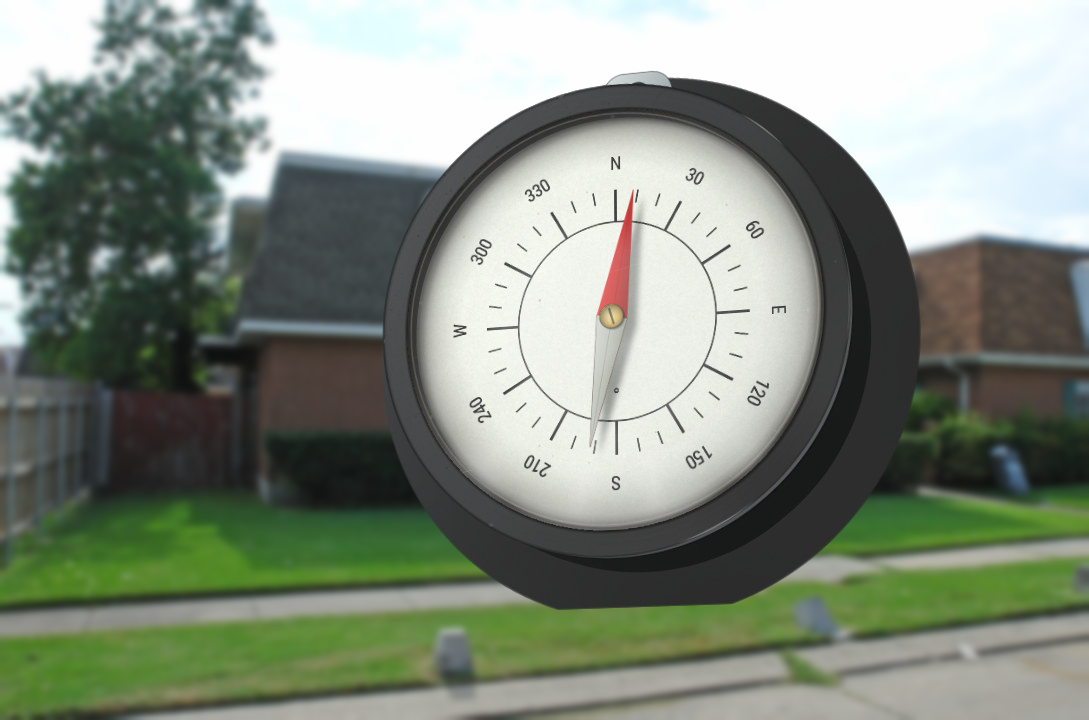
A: 10,°
